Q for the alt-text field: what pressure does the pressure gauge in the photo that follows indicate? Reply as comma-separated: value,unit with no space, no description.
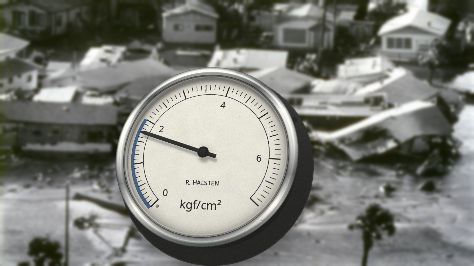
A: 1.7,kg/cm²
